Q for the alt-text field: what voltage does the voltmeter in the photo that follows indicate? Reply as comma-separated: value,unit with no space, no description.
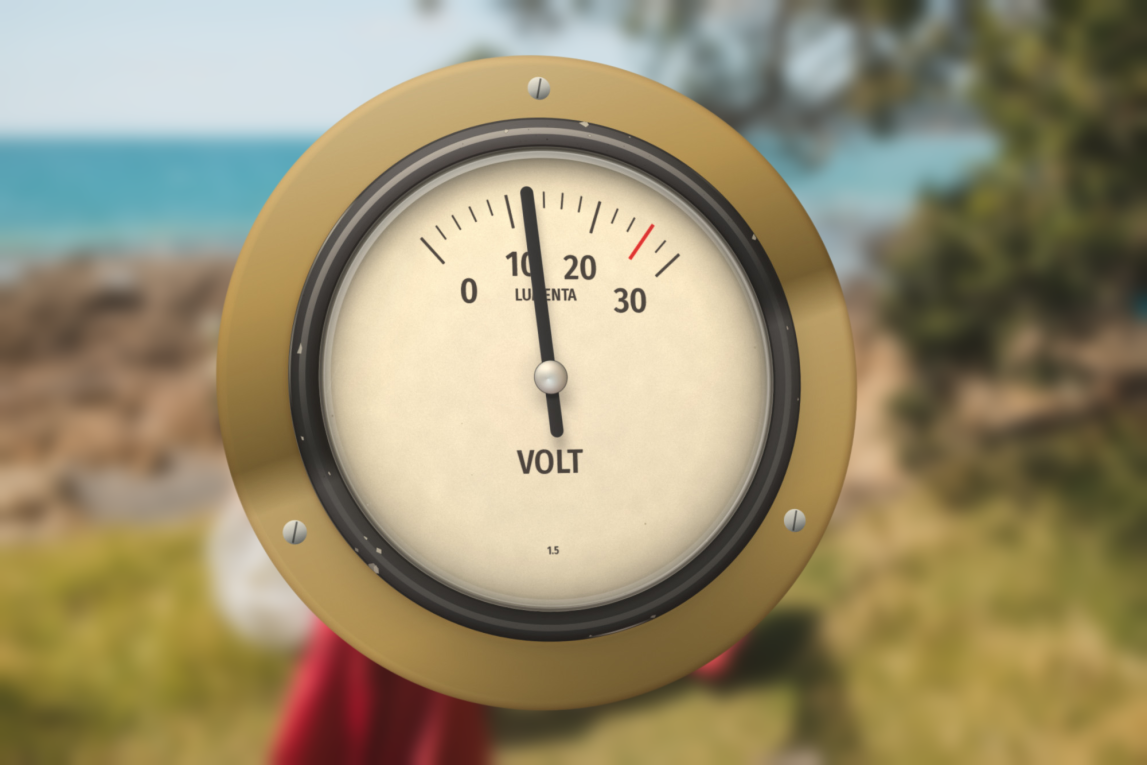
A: 12,V
